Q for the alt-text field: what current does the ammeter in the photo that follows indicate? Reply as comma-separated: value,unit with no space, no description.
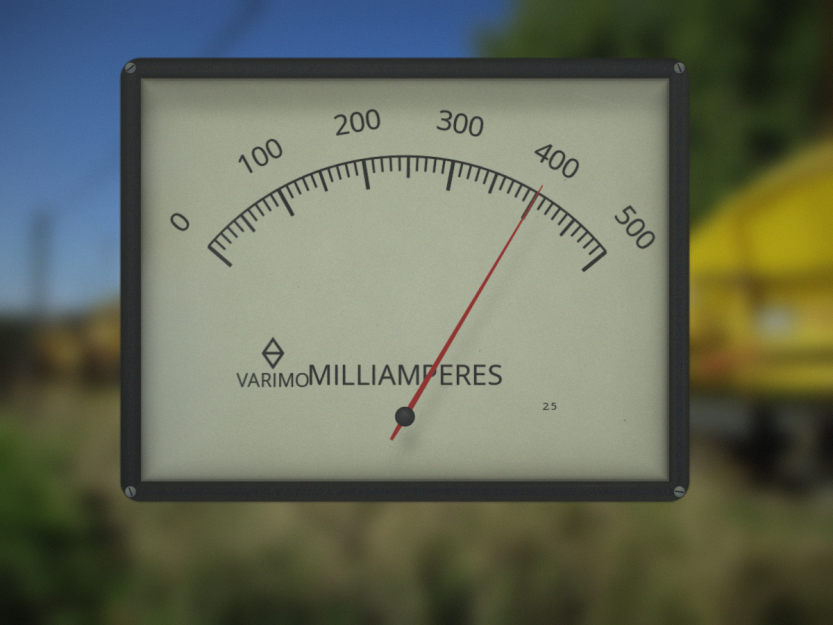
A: 400,mA
